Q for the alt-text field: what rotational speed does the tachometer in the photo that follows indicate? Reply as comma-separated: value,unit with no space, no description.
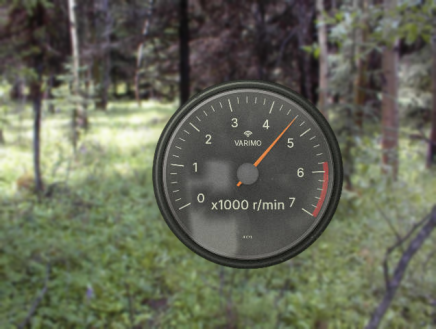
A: 4600,rpm
